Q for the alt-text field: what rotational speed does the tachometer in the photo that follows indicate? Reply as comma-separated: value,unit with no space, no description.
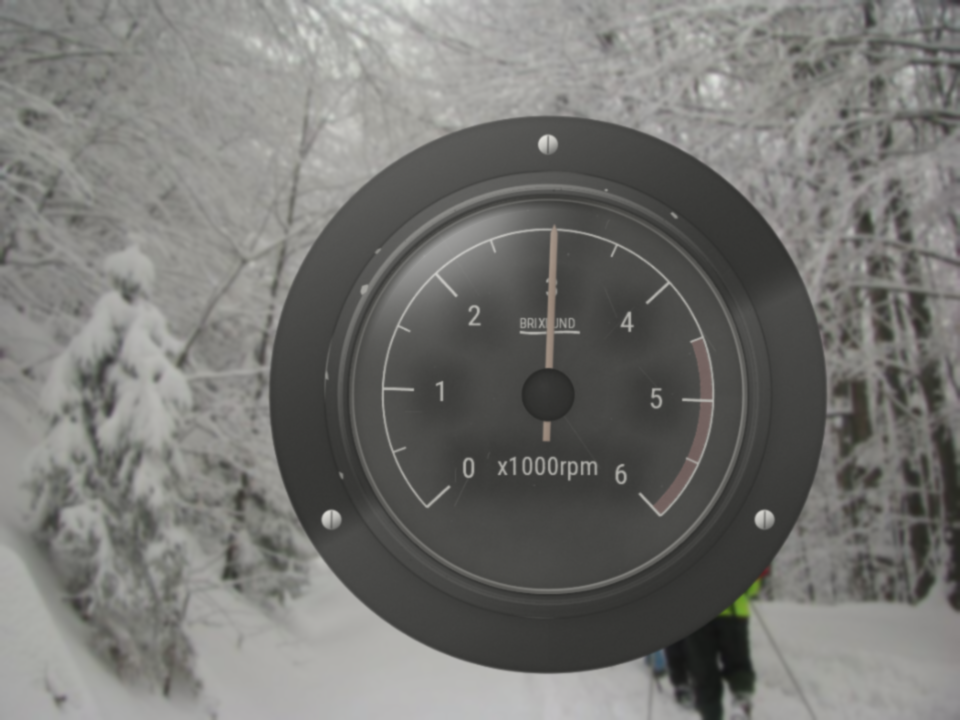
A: 3000,rpm
